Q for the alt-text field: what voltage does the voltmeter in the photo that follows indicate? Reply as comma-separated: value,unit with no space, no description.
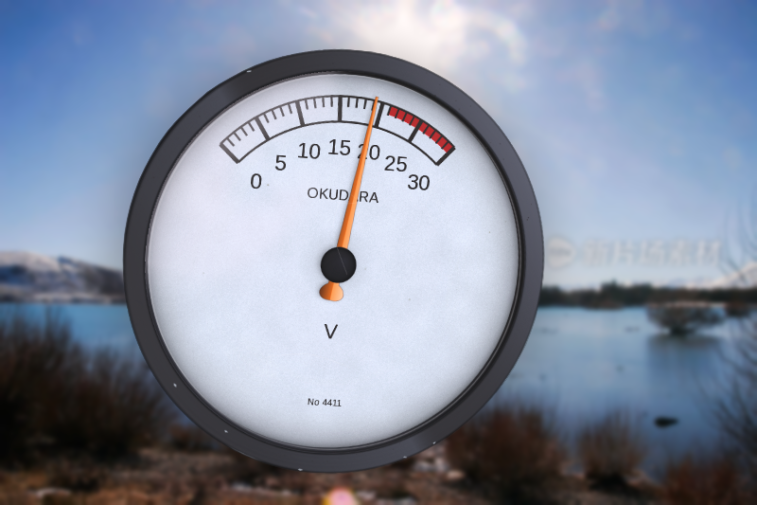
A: 19,V
